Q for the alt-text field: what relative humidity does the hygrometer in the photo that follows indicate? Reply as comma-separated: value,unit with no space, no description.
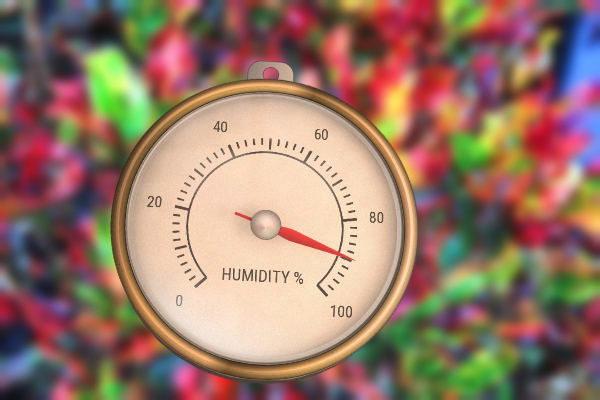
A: 90,%
